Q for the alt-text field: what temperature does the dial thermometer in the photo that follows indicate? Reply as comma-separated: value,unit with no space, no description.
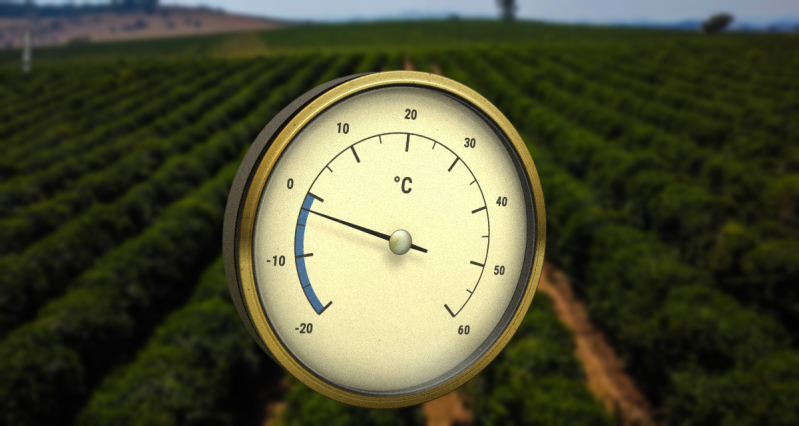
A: -2.5,°C
